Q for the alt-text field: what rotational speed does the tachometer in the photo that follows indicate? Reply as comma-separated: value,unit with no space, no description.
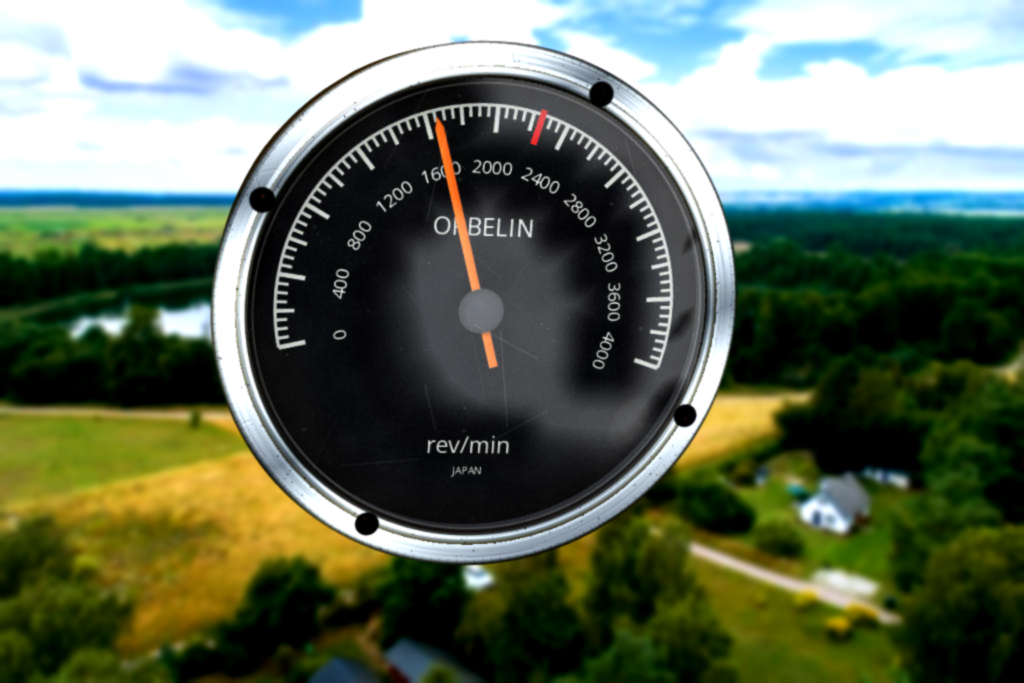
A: 1650,rpm
